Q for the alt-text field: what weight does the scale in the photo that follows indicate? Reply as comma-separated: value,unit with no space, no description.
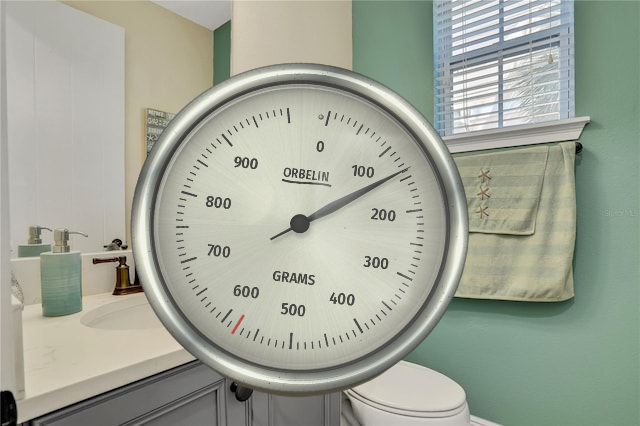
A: 140,g
